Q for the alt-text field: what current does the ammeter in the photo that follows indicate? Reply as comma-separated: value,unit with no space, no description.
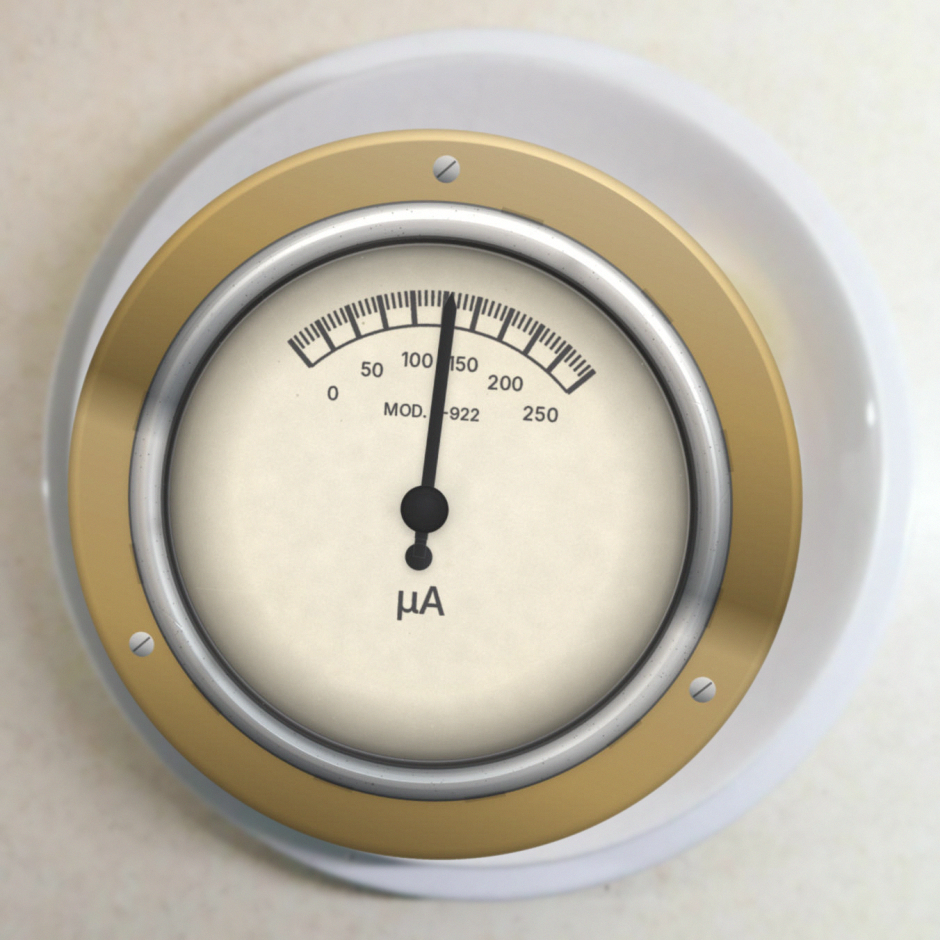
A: 130,µA
